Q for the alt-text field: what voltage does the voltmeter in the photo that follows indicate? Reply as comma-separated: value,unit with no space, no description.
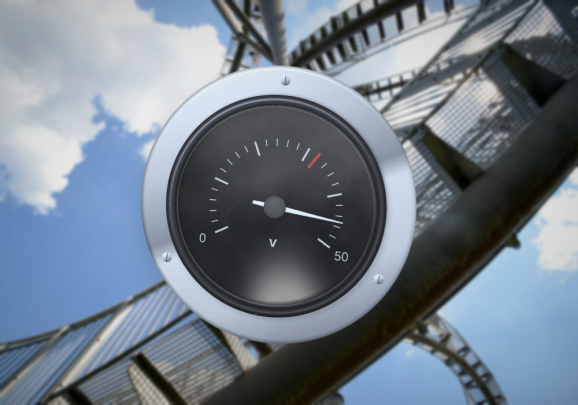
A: 45,V
